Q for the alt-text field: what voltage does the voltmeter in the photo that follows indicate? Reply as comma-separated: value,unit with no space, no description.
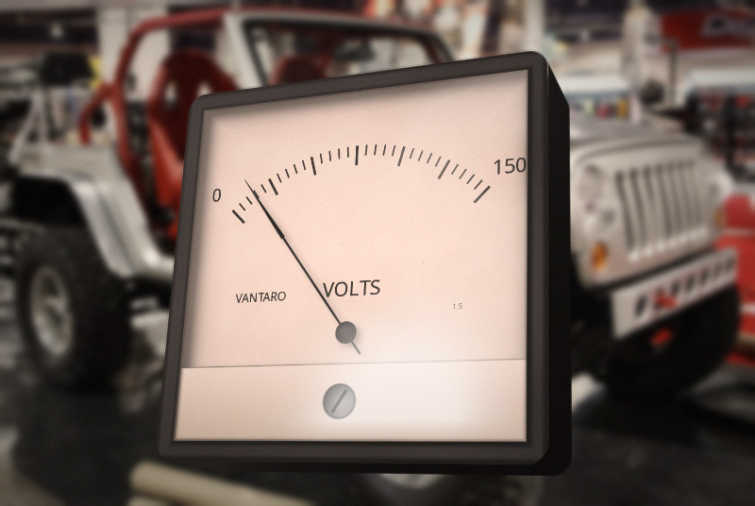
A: 15,V
